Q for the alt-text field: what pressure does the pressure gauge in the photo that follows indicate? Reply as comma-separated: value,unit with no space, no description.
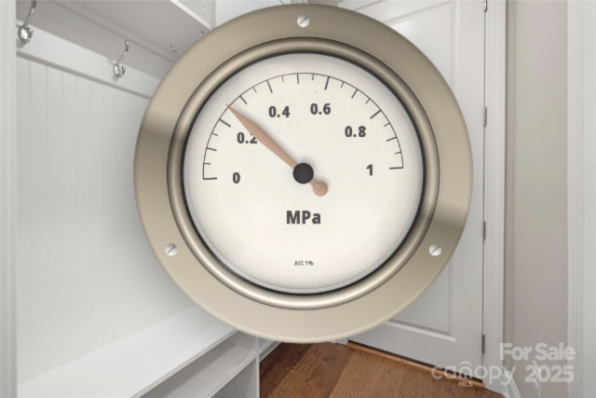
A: 0.25,MPa
